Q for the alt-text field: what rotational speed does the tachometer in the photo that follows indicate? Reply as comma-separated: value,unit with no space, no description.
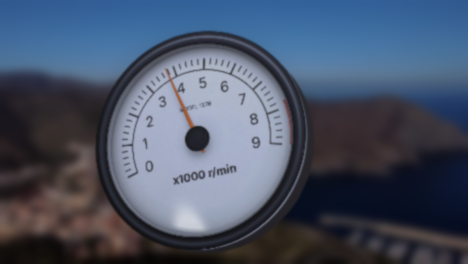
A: 3800,rpm
